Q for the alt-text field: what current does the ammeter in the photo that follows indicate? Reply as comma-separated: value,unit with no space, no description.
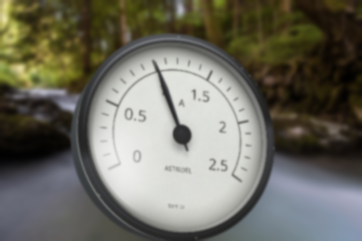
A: 1,A
